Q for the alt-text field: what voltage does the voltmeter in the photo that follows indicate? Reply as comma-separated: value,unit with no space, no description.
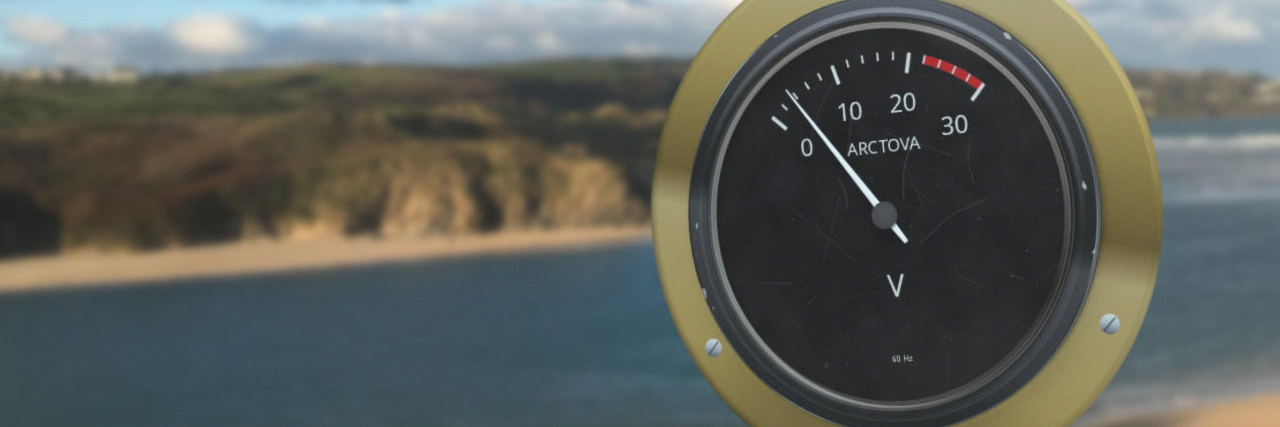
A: 4,V
